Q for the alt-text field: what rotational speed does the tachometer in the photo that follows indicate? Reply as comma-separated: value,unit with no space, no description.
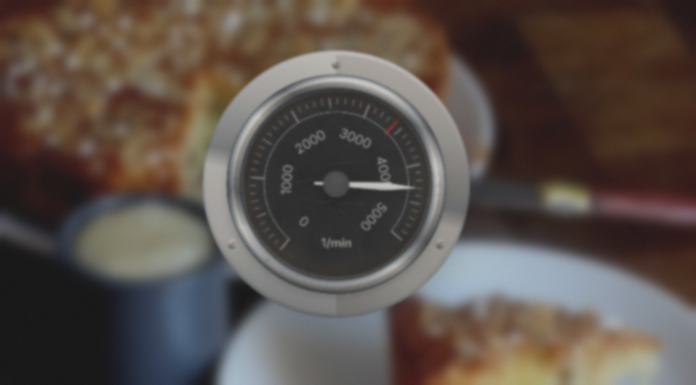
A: 4300,rpm
